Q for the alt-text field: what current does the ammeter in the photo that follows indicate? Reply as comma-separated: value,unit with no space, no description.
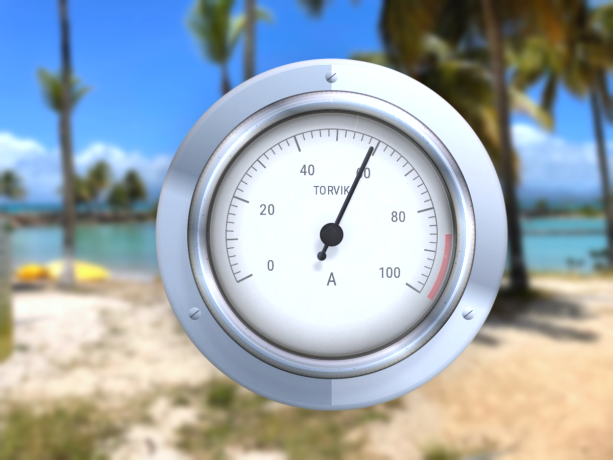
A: 59,A
